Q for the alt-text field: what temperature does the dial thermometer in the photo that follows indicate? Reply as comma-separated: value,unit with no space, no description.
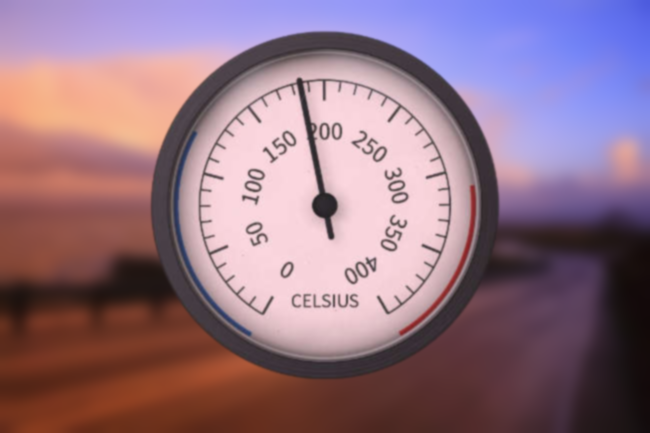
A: 185,°C
